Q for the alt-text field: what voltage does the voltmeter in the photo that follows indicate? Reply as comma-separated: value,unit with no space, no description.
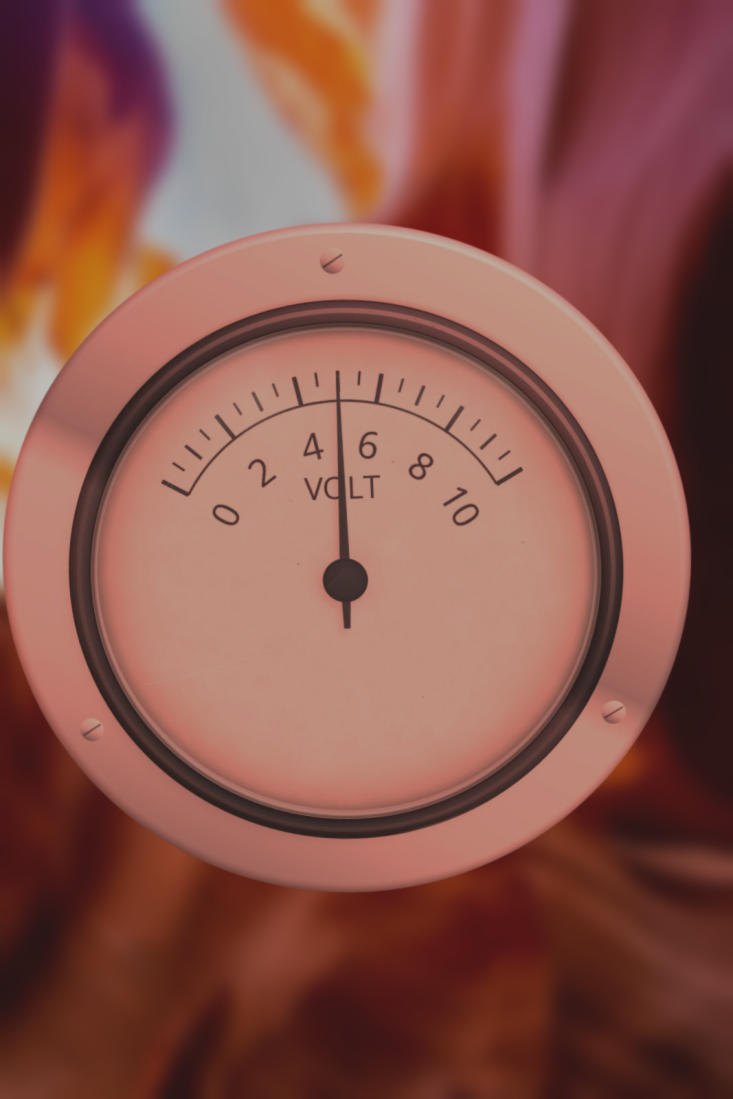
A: 5,V
